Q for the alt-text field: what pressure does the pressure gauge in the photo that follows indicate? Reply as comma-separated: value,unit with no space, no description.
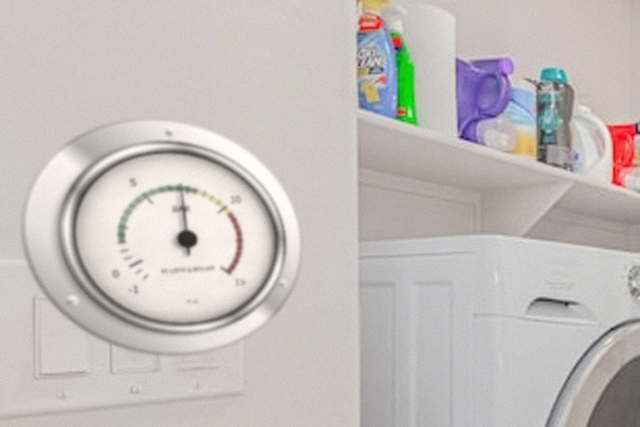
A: 7,bar
